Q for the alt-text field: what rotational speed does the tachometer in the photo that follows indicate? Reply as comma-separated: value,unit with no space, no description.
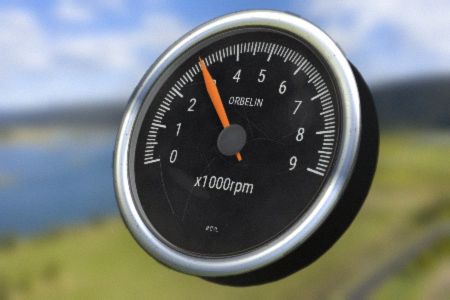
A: 3000,rpm
